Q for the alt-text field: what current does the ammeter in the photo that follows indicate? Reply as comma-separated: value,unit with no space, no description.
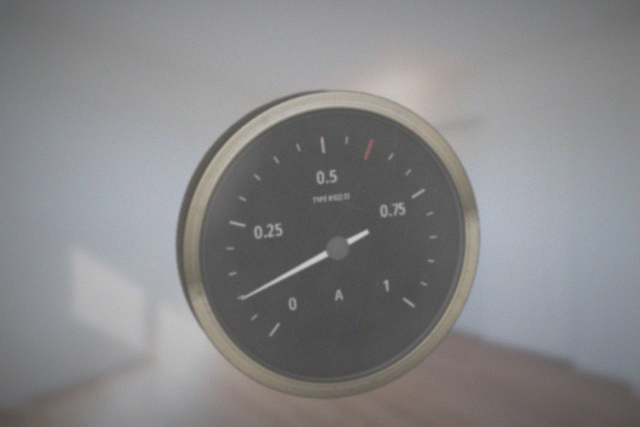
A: 0.1,A
